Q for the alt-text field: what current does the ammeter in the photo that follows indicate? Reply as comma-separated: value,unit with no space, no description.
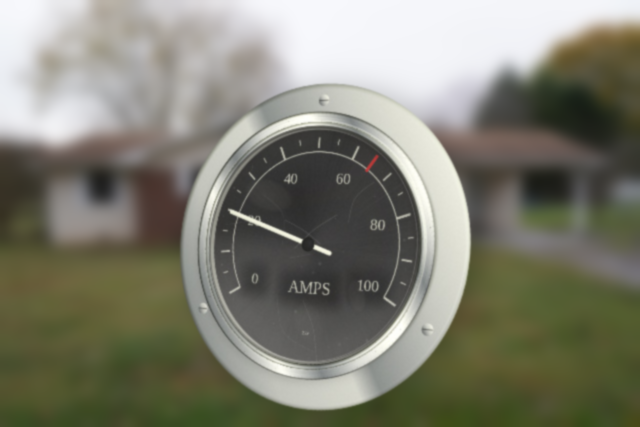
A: 20,A
